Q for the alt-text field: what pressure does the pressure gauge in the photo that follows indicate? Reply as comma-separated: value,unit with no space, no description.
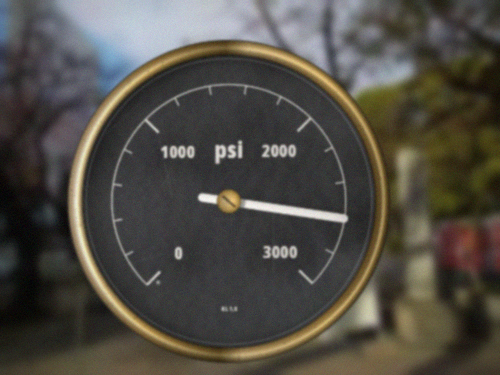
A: 2600,psi
